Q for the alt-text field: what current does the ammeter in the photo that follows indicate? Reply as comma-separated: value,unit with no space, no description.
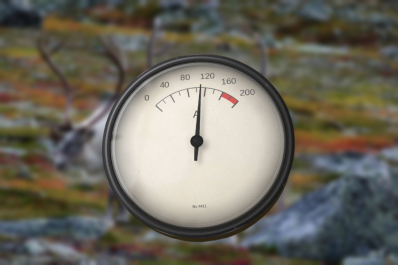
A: 110,A
